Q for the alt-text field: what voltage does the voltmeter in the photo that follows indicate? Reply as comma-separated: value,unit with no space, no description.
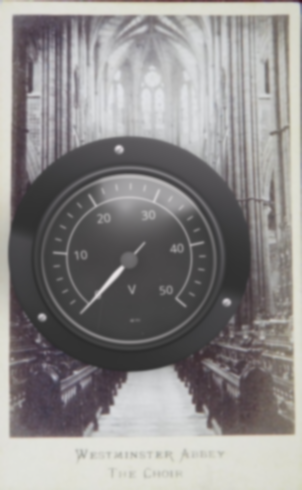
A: 0,V
